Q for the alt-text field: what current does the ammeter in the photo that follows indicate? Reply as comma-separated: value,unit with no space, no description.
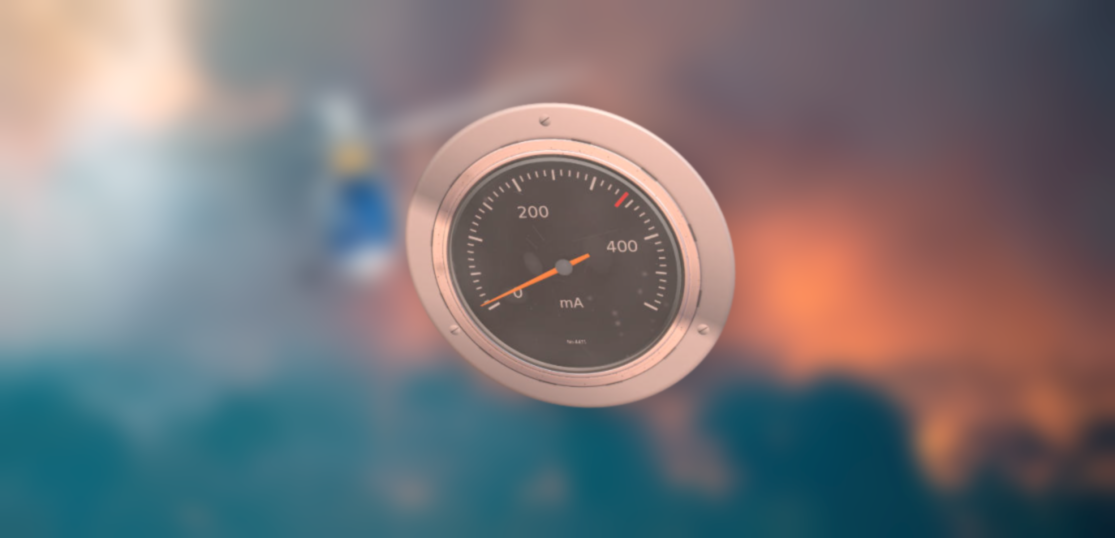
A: 10,mA
